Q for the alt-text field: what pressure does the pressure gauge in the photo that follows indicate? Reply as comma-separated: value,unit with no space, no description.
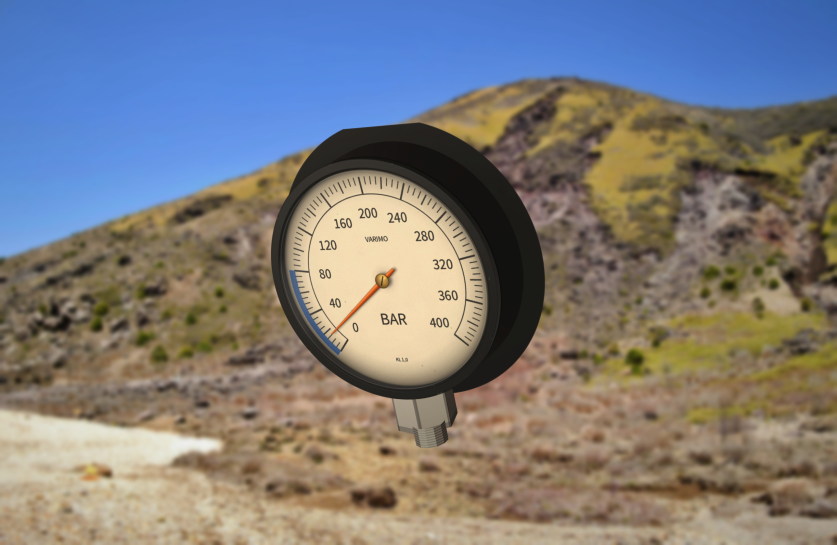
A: 15,bar
